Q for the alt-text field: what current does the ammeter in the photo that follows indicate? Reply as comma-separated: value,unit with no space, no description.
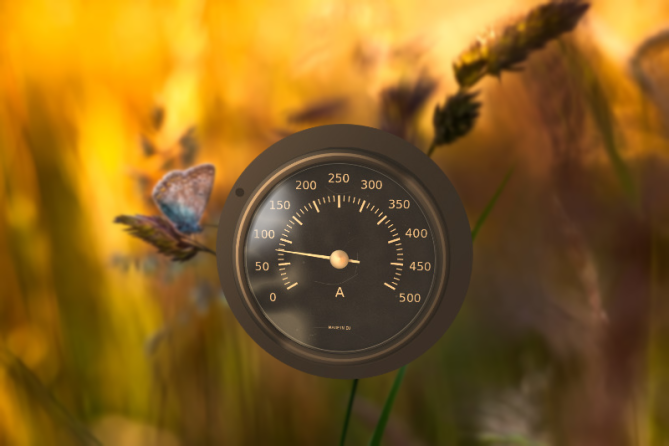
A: 80,A
